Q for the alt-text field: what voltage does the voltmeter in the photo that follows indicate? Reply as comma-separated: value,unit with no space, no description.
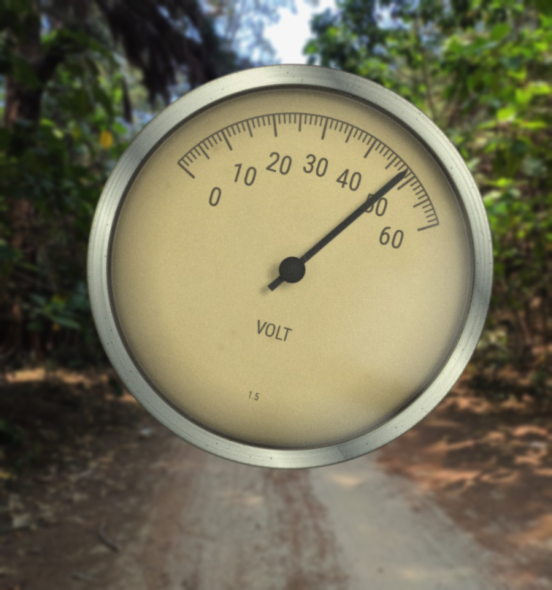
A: 48,V
